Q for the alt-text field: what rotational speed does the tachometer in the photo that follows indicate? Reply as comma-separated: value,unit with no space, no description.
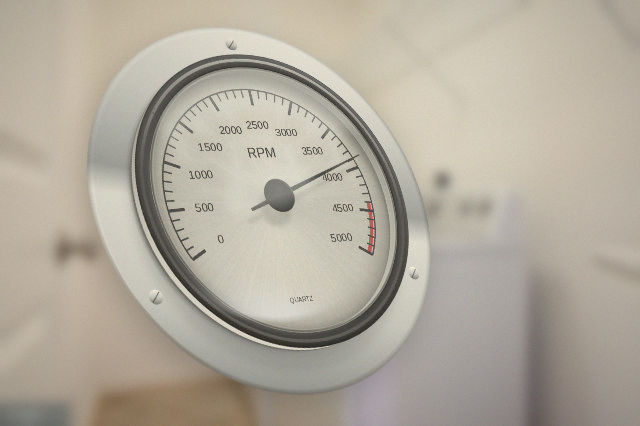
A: 3900,rpm
